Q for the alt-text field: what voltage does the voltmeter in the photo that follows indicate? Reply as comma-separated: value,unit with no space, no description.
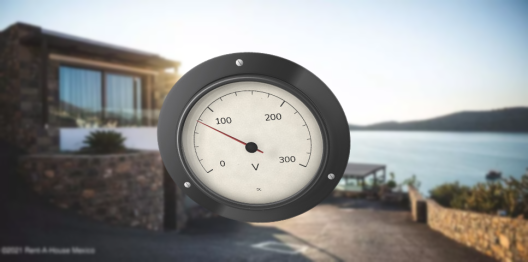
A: 80,V
